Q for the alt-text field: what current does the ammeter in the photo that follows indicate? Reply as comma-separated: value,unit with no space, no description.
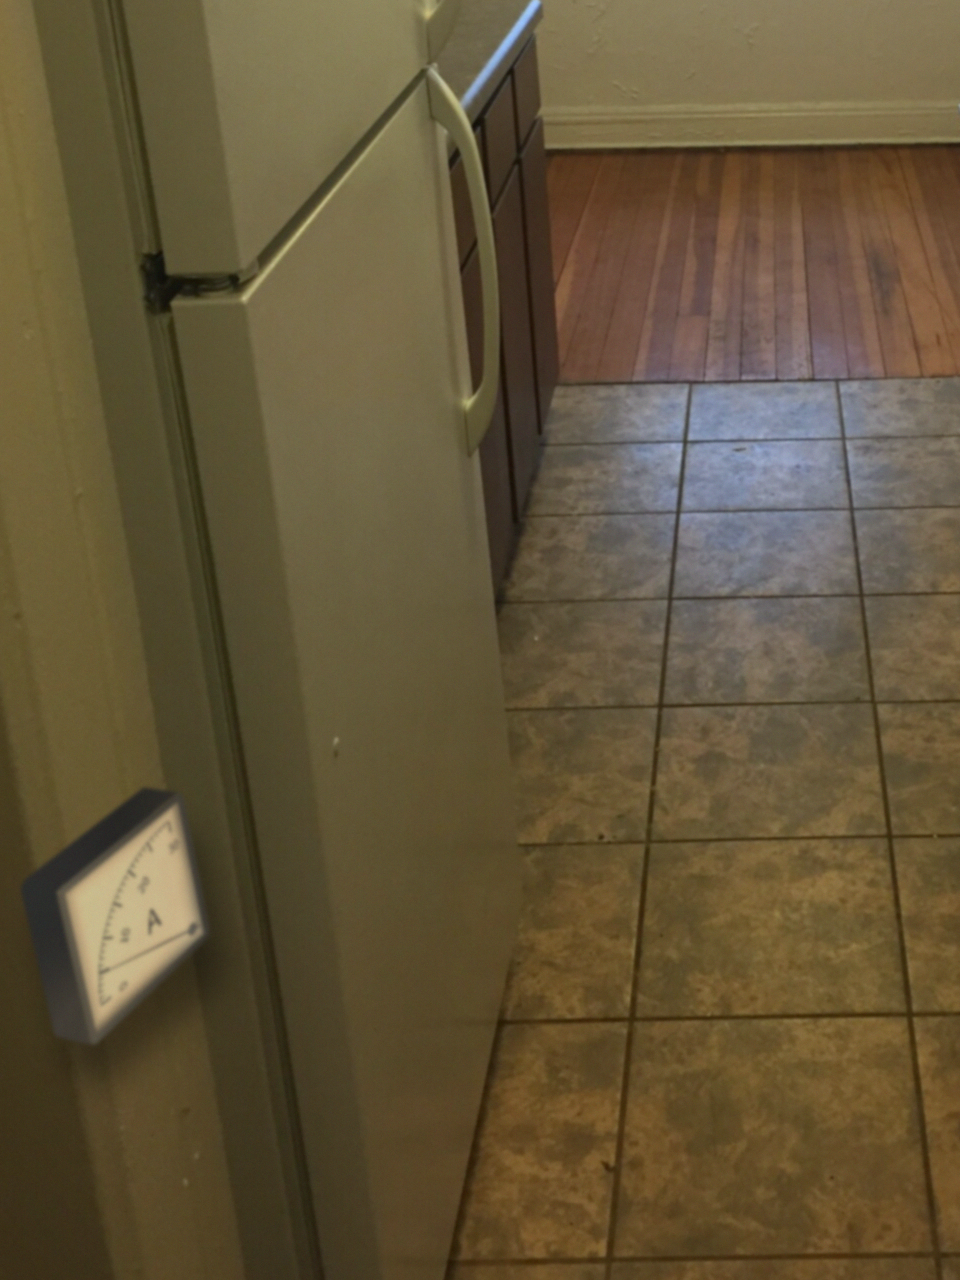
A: 5,A
